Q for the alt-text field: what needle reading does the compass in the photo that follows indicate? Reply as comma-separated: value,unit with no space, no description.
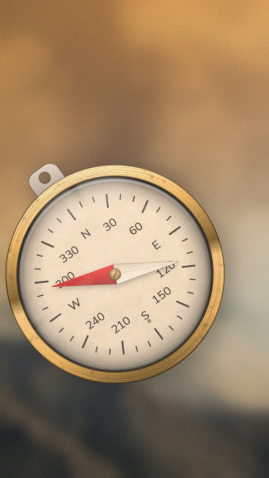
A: 295,°
